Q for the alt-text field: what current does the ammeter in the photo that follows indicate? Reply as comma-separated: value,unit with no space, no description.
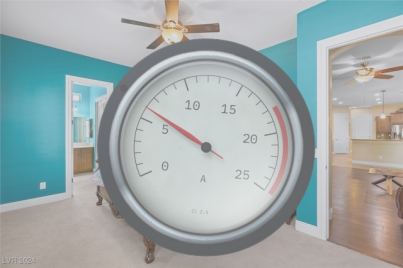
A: 6,A
